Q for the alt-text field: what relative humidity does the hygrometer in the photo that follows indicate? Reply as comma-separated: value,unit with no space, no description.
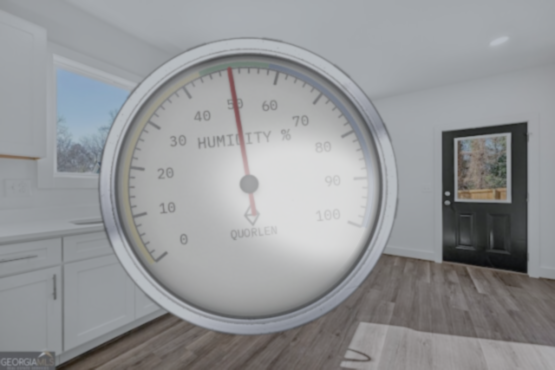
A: 50,%
